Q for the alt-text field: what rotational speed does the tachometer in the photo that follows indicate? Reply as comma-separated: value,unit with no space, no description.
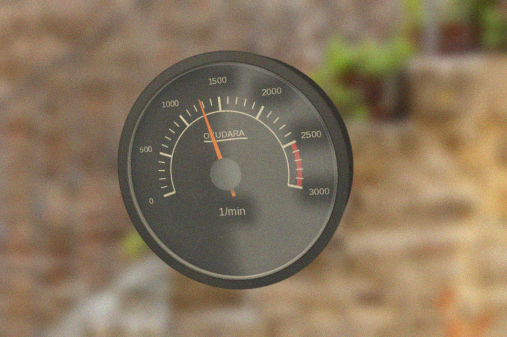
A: 1300,rpm
